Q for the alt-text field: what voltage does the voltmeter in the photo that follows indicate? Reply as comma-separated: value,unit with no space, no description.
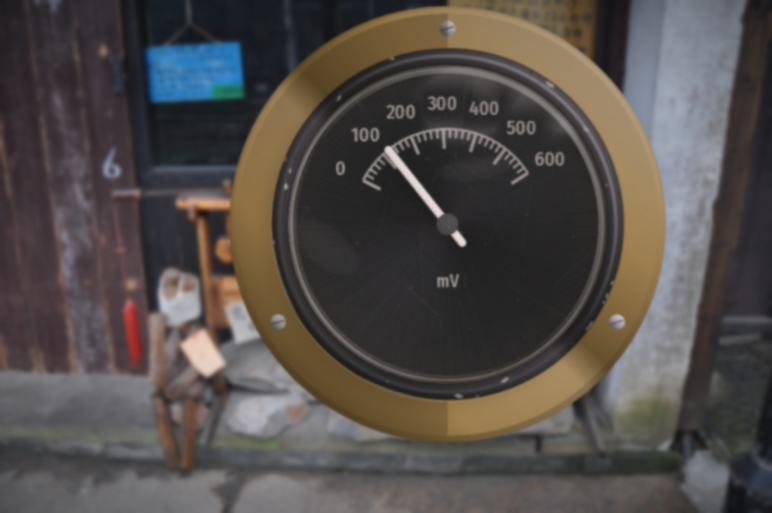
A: 120,mV
